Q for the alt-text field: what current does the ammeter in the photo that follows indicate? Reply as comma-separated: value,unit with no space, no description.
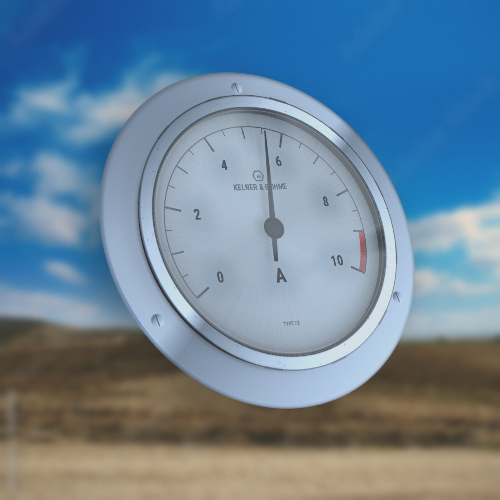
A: 5.5,A
